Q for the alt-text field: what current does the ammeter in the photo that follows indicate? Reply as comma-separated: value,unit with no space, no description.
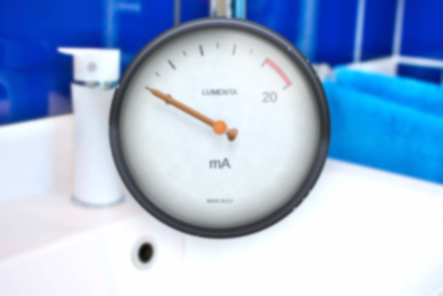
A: 0,mA
